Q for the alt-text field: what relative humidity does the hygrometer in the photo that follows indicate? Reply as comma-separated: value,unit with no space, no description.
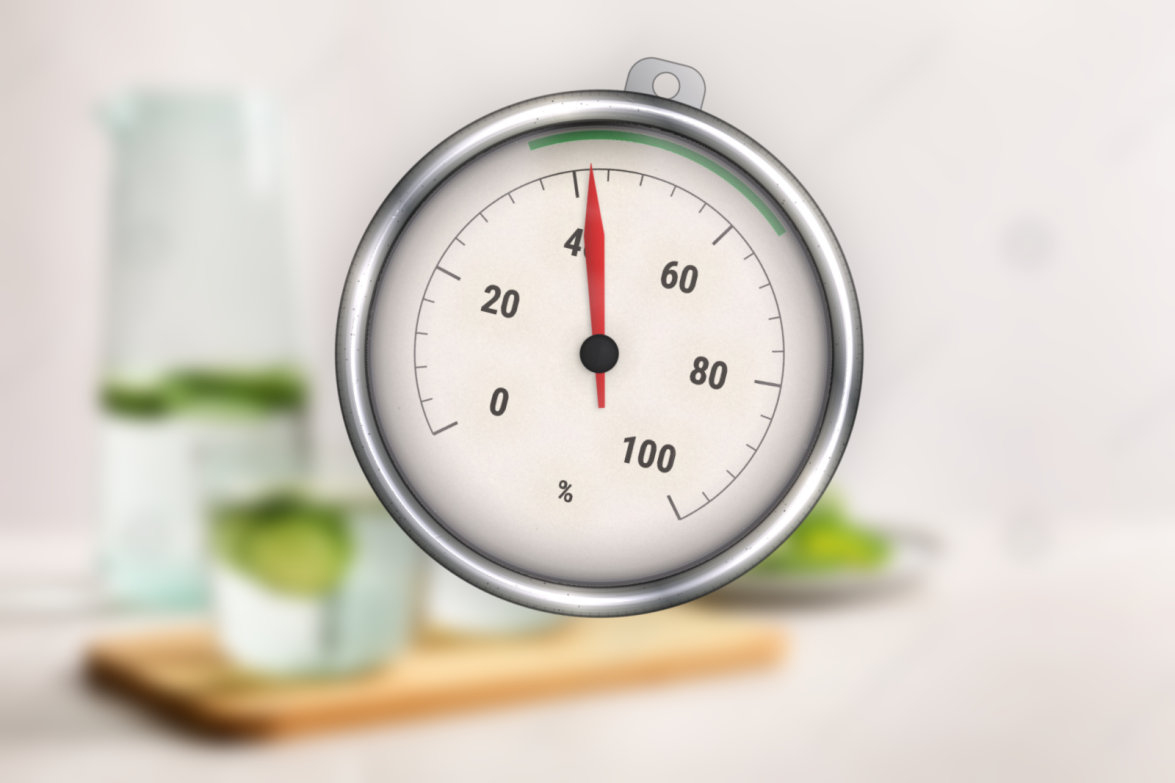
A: 42,%
